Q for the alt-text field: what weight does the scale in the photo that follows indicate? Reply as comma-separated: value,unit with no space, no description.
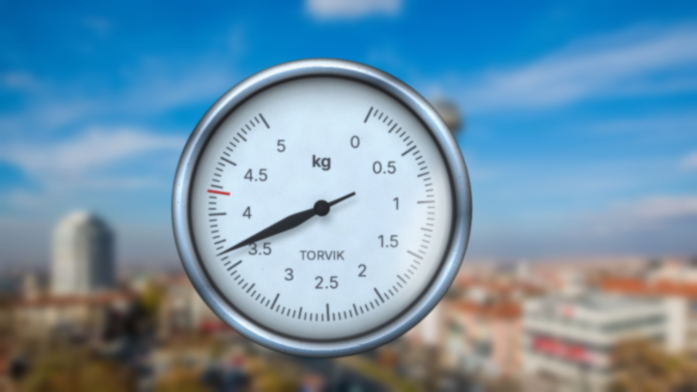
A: 3.65,kg
